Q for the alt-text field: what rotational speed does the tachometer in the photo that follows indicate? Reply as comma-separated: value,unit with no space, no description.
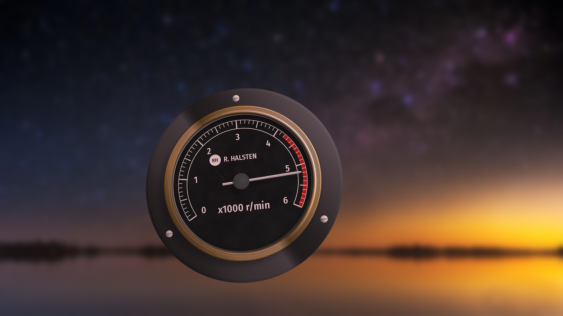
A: 5200,rpm
